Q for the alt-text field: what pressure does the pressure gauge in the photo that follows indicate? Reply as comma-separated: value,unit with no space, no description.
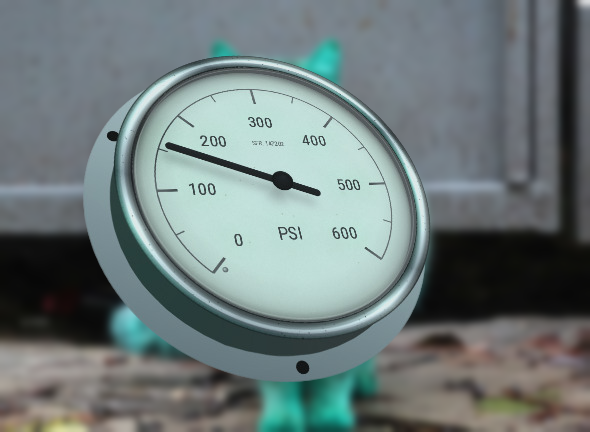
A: 150,psi
